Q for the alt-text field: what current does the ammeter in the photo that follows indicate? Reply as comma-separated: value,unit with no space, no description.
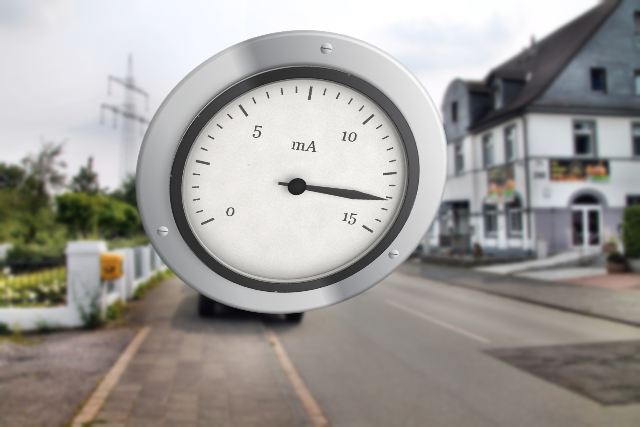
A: 13.5,mA
